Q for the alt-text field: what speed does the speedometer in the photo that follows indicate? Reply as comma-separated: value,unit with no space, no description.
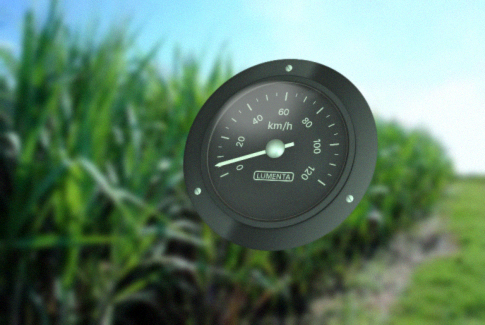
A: 5,km/h
